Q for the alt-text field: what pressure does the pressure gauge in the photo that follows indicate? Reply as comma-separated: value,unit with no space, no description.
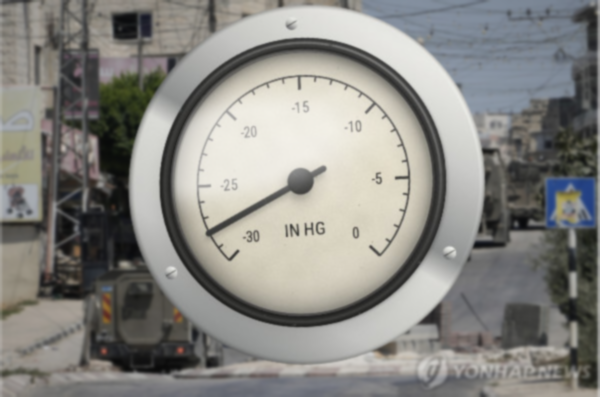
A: -28,inHg
